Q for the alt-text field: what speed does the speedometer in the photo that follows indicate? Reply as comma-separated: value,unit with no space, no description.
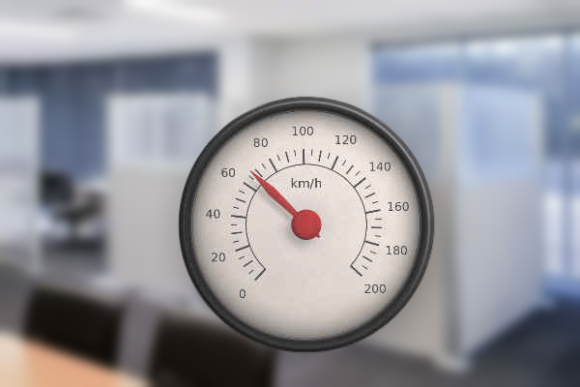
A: 67.5,km/h
